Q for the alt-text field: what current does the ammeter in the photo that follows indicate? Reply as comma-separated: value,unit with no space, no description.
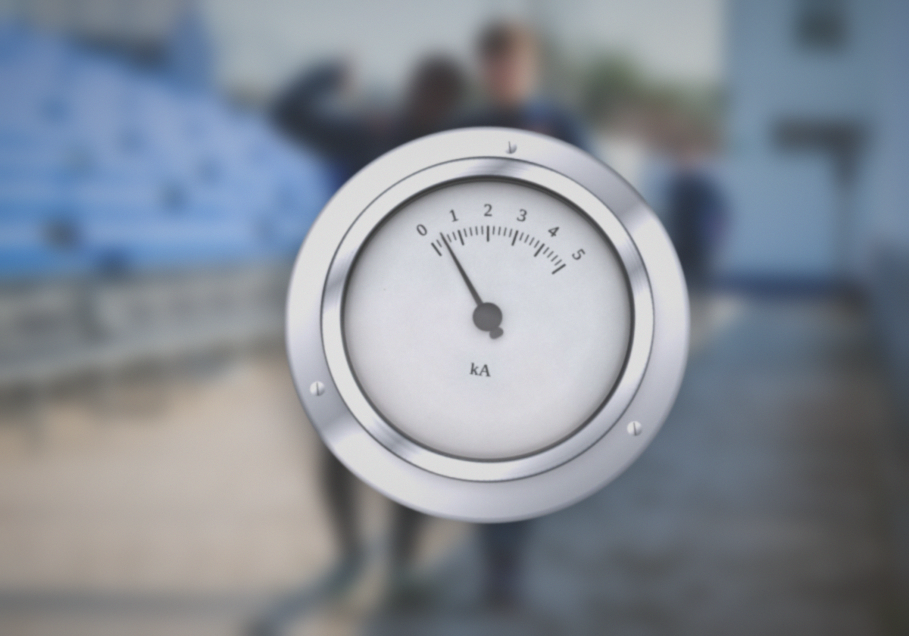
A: 0.4,kA
